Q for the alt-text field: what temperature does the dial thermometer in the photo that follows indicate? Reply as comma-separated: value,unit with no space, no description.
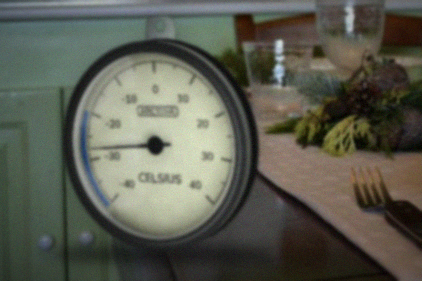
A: -27.5,°C
